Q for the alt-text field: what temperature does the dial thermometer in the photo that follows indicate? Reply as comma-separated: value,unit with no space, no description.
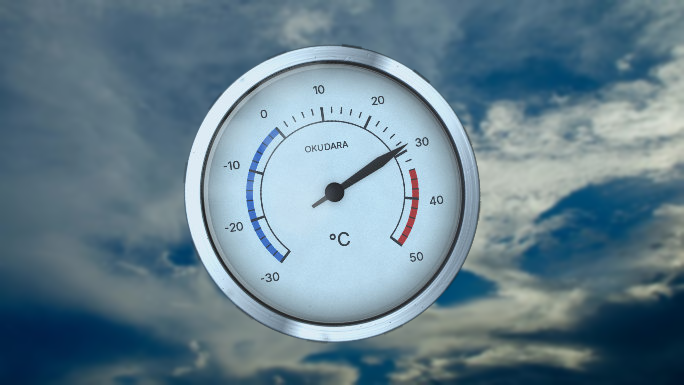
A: 29,°C
